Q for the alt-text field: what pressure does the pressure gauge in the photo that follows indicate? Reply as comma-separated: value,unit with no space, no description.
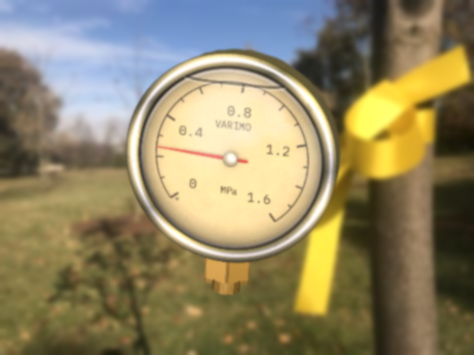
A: 0.25,MPa
